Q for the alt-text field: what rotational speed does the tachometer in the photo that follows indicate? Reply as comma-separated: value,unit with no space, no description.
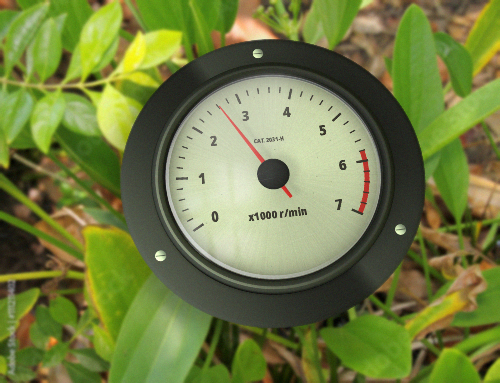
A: 2600,rpm
